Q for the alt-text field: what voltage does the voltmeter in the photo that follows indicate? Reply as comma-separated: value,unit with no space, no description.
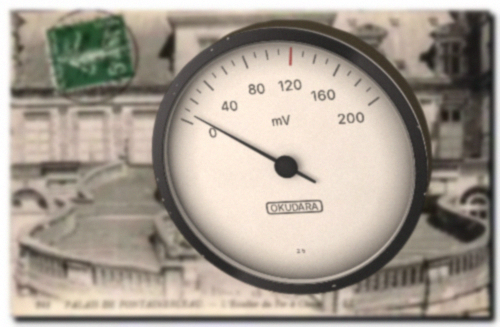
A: 10,mV
